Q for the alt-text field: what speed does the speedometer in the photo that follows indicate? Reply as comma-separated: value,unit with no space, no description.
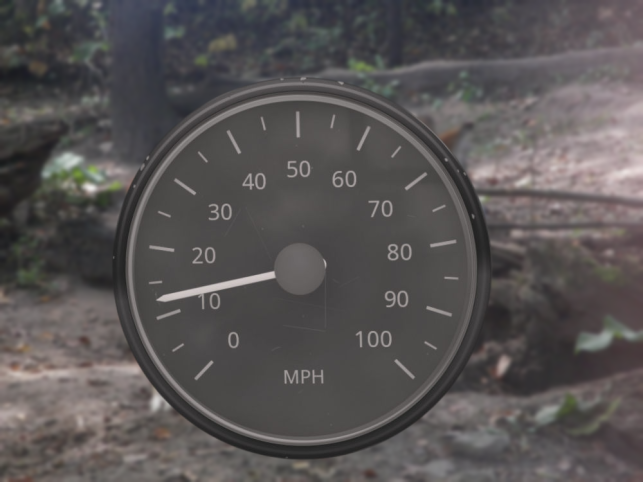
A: 12.5,mph
